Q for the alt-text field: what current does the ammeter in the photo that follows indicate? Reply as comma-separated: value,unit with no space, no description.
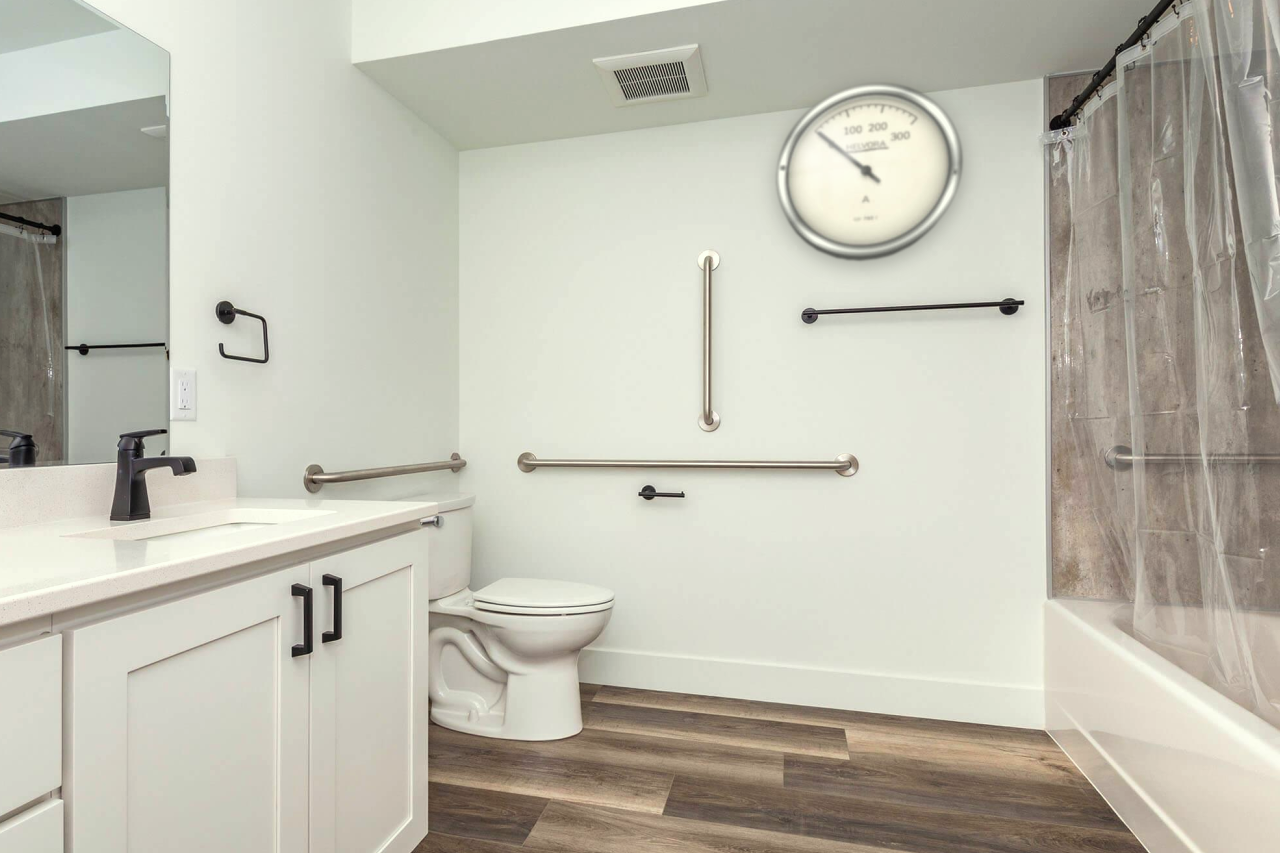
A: 0,A
